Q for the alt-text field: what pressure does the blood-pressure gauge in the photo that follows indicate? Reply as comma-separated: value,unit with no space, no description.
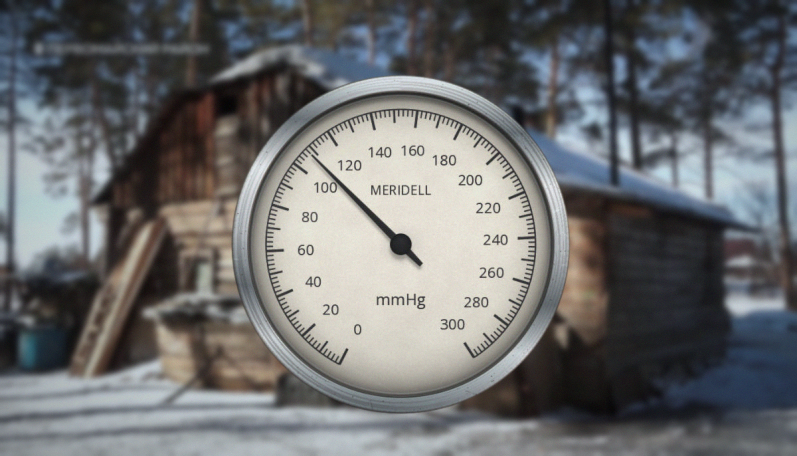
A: 108,mmHg
